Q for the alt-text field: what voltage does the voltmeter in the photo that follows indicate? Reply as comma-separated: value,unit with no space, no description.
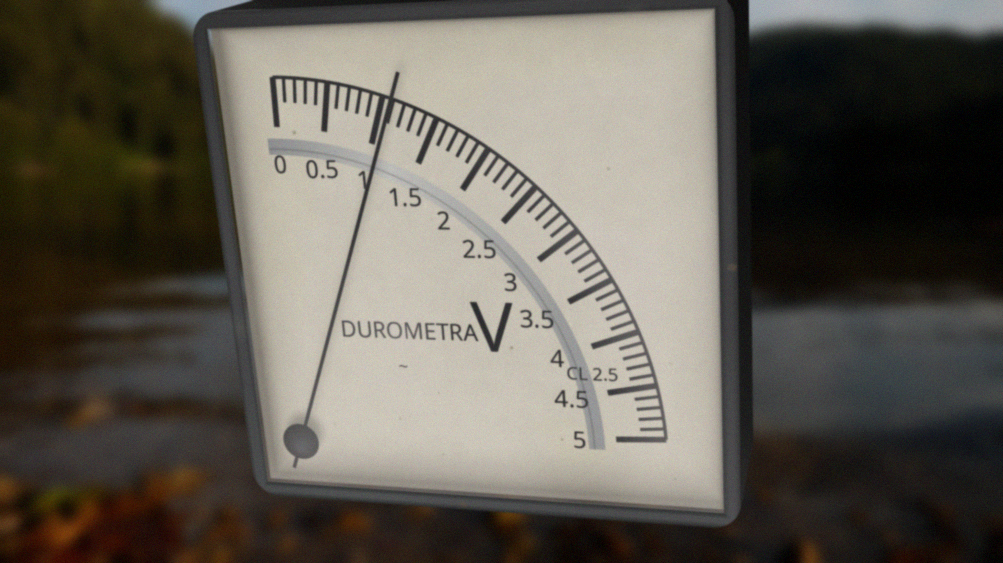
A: 1.1,V
